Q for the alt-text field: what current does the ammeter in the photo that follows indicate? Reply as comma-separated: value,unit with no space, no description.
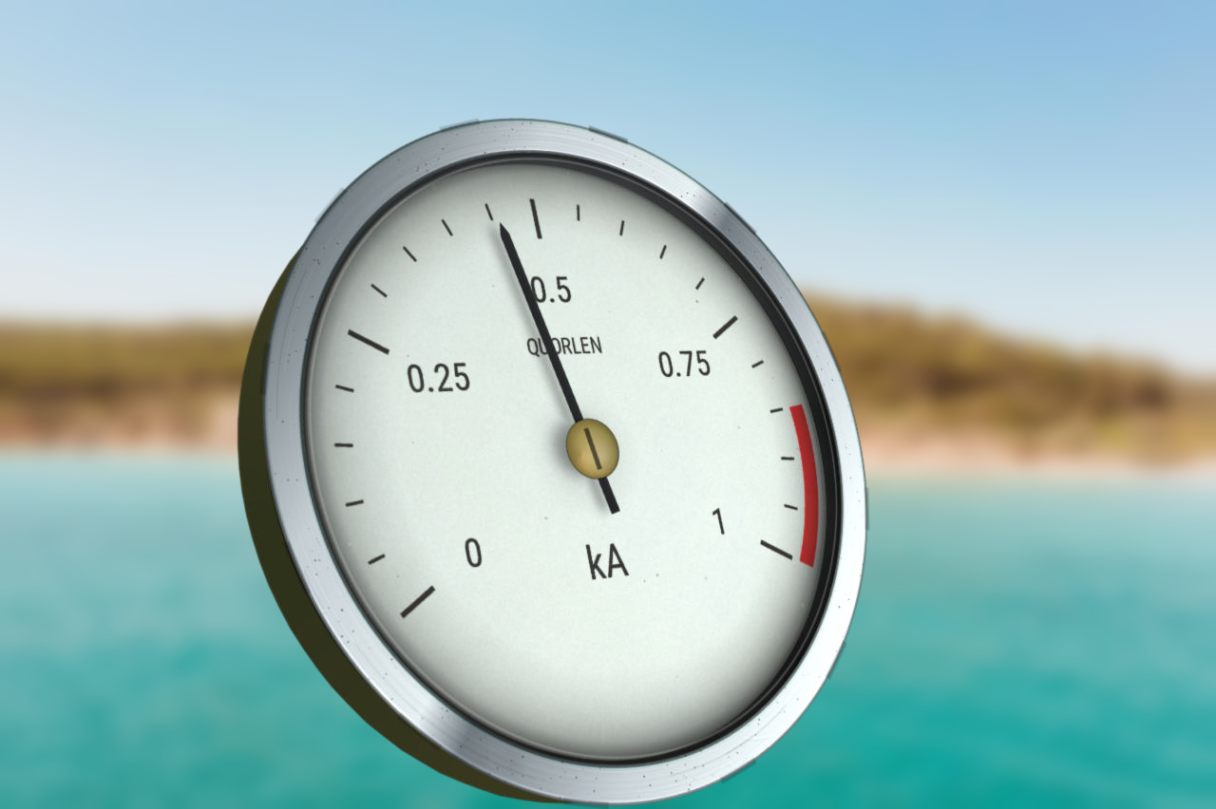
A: 0.45,kA
